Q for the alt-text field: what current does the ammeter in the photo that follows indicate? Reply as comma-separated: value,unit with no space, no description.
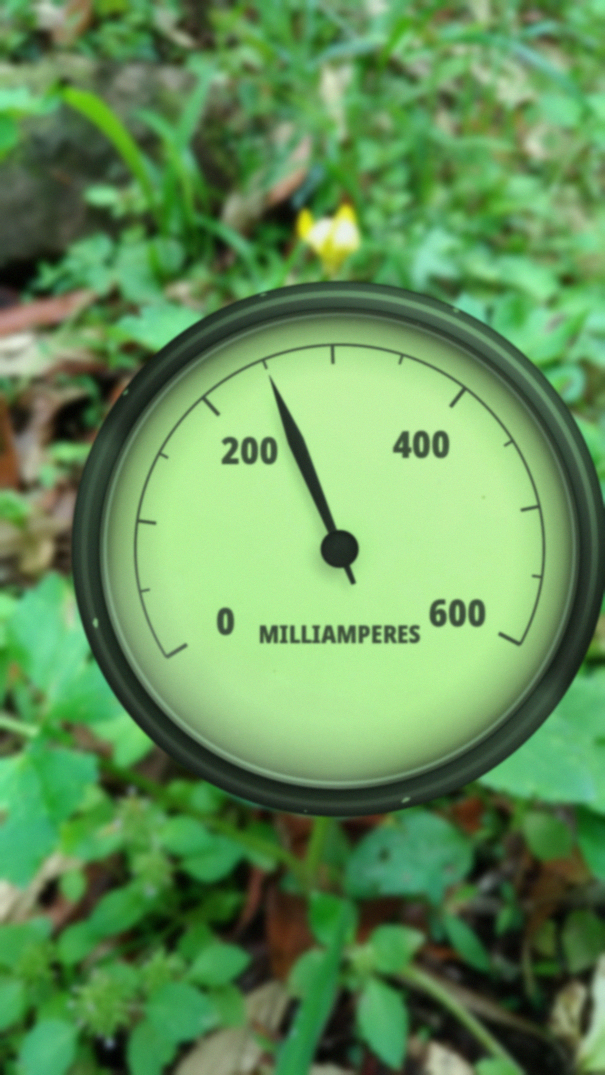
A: 250,mA
